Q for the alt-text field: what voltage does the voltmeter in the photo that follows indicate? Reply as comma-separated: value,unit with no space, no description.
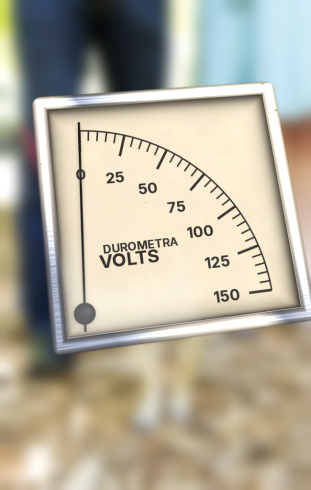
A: 0,V
